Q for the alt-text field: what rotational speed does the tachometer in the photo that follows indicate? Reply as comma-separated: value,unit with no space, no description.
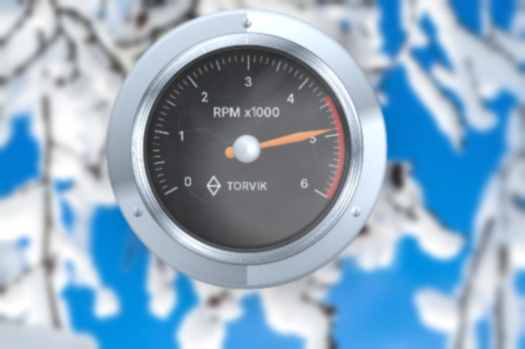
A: 4900,rpm
